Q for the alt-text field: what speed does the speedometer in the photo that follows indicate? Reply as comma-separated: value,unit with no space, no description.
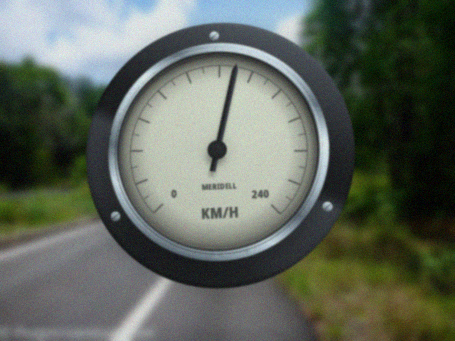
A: 130,km/h
